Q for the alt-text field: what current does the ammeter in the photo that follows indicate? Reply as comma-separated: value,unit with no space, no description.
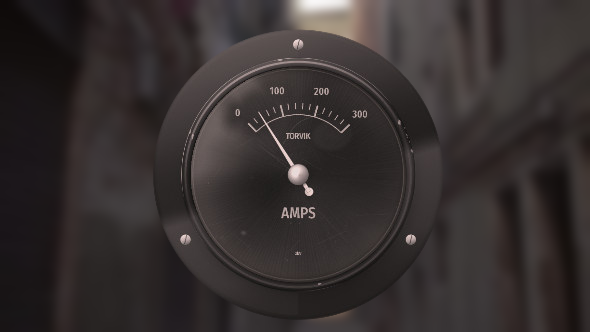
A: 40,A
